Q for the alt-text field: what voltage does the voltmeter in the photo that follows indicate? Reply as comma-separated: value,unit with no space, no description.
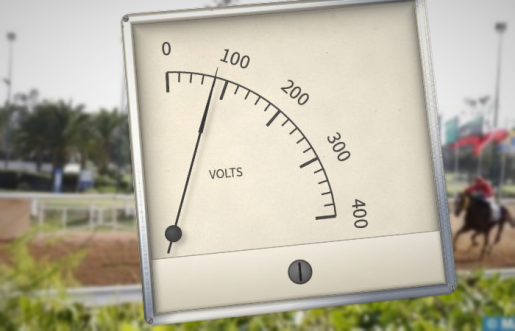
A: 80,V
